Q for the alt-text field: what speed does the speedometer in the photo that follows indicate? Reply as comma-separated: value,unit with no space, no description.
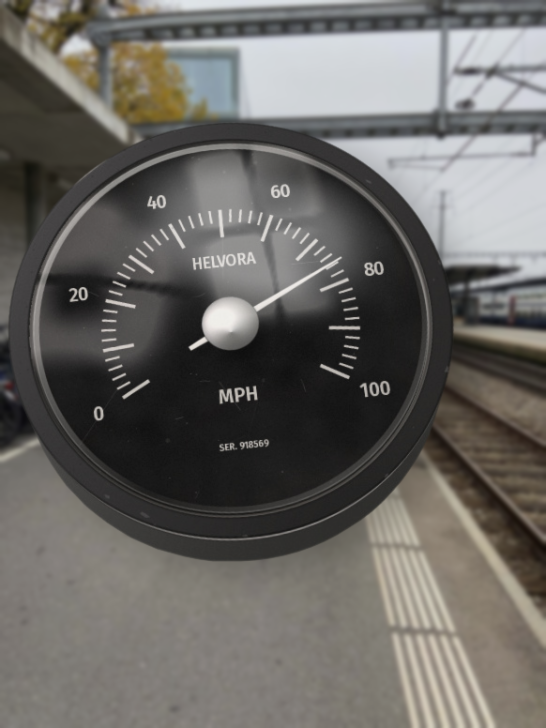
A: 76,mph
